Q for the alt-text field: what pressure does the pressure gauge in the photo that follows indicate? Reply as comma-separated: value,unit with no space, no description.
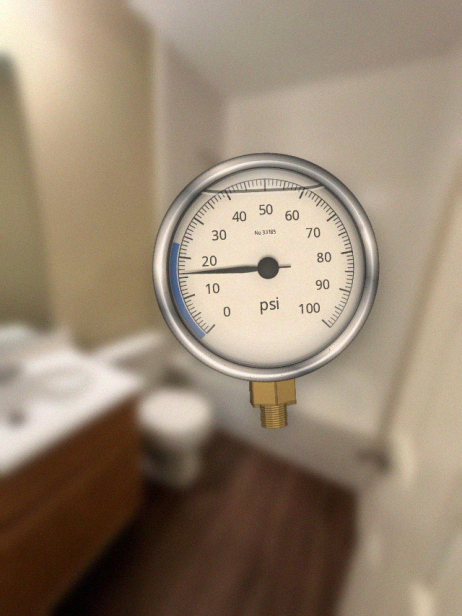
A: 16,psi
